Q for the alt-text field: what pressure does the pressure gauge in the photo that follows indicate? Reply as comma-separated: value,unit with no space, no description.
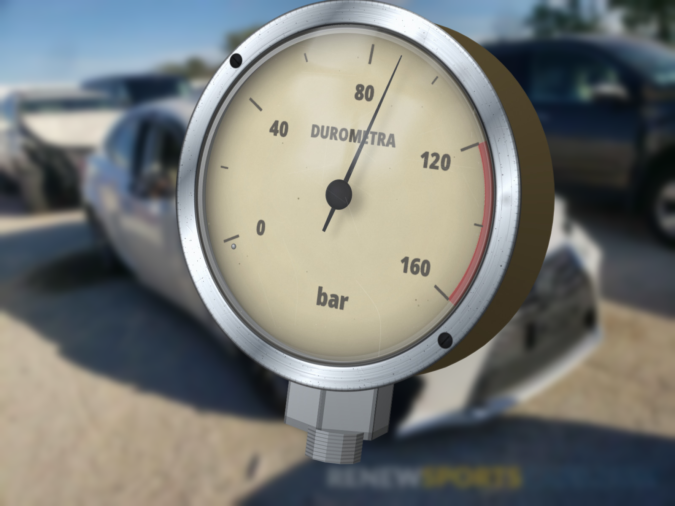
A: 90,bar
